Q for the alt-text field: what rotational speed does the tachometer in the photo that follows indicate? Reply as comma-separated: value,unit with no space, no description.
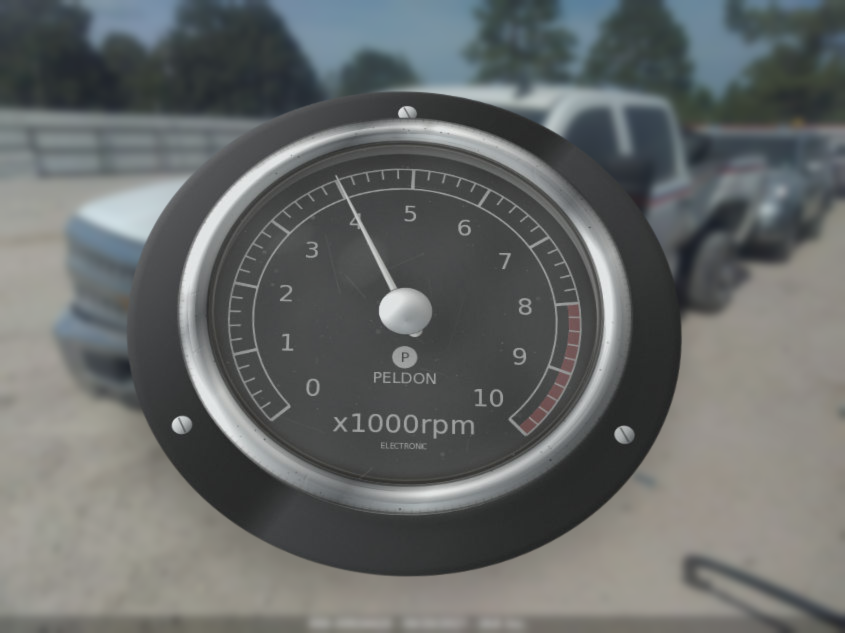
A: 4000,rpm
